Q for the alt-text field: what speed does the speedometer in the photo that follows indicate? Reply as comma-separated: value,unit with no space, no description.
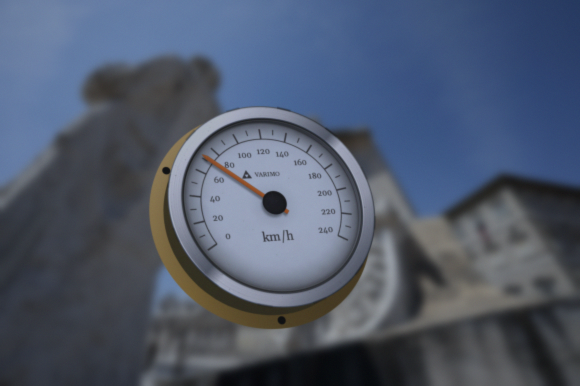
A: 70,km/h
